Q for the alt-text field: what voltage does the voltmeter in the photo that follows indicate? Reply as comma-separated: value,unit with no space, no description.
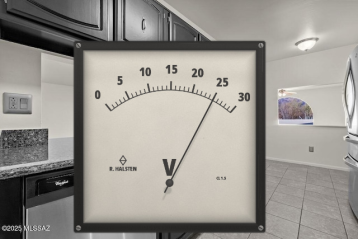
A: 25,V
